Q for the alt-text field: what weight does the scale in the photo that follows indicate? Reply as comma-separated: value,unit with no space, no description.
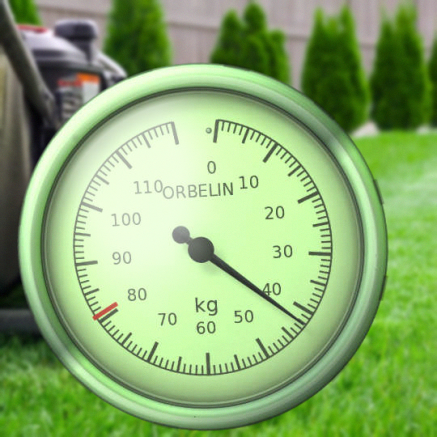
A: 42,kg
